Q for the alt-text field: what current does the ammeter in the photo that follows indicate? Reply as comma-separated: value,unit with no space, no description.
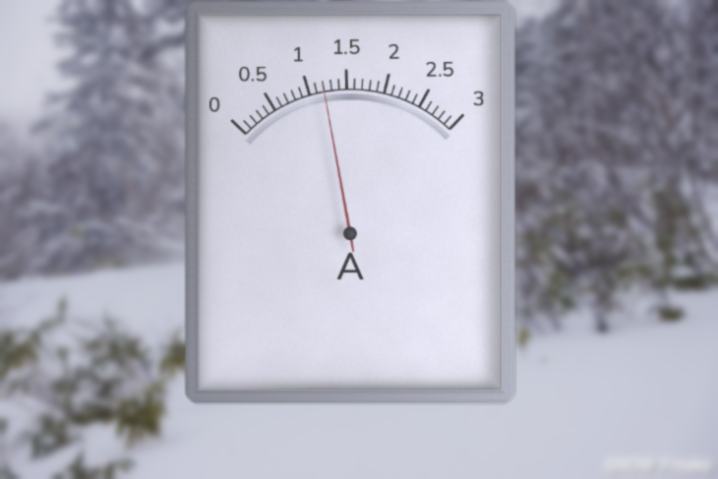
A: 1.2,A
